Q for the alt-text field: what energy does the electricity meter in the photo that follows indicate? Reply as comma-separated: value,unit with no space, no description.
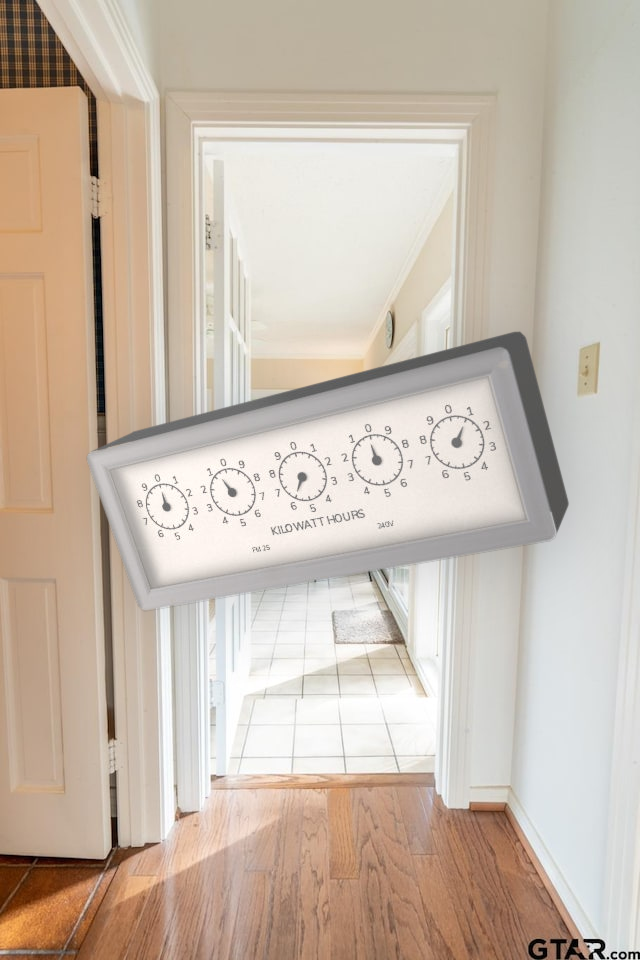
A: 601,kWh
